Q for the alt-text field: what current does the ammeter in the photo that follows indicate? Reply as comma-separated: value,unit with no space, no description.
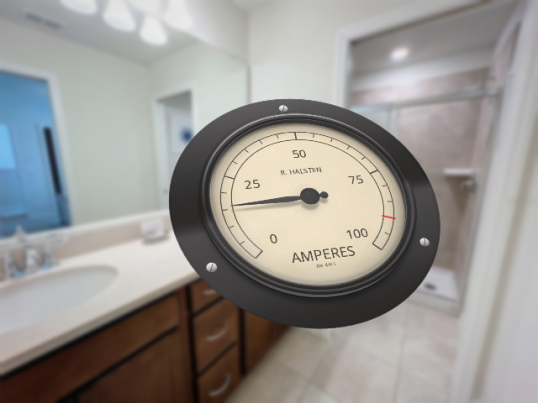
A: 15,A
